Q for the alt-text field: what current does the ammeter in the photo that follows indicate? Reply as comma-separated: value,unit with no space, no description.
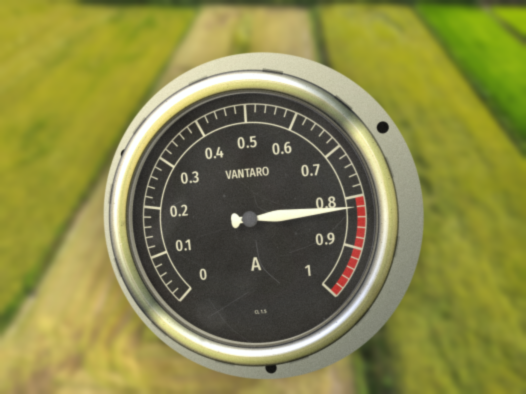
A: 0.82,A
